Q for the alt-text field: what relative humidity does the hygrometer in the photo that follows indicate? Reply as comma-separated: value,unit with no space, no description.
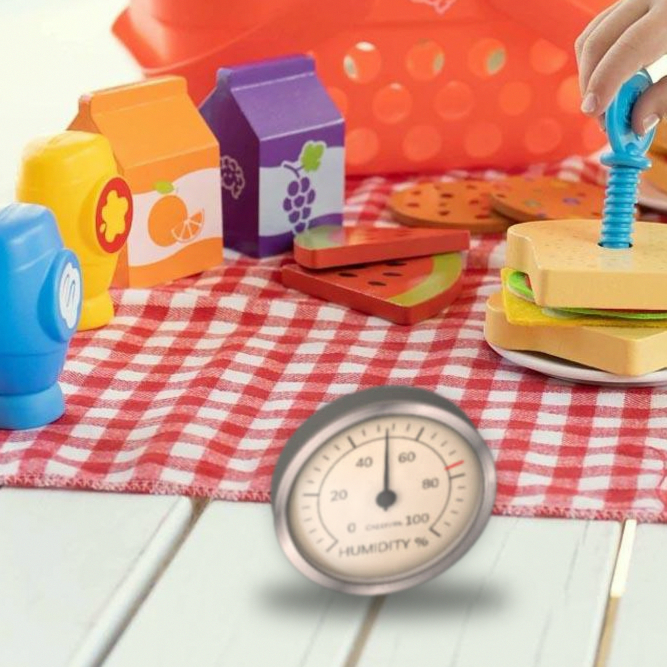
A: 50,%
